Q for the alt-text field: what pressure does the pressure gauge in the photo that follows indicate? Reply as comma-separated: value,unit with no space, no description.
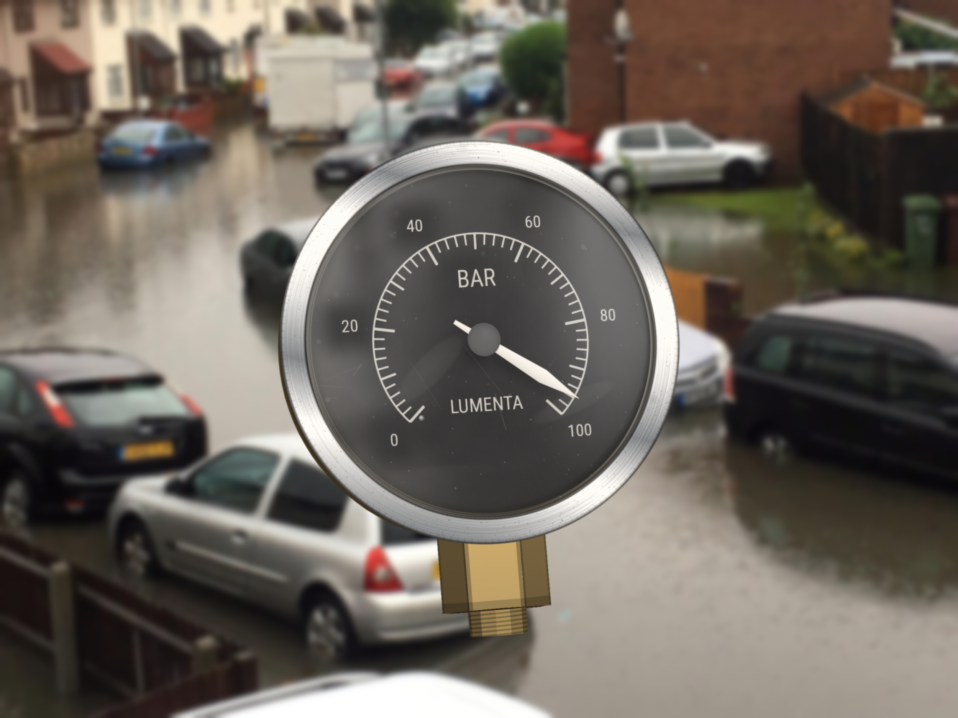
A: 96,bar
